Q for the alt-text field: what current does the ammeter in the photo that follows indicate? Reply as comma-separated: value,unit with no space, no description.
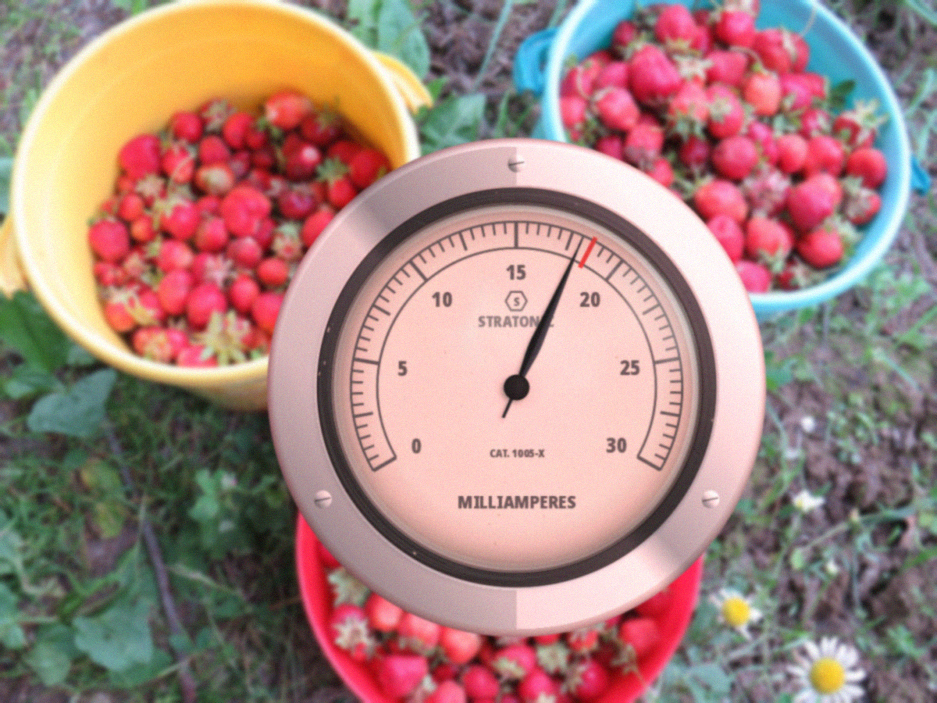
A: 18,mA
